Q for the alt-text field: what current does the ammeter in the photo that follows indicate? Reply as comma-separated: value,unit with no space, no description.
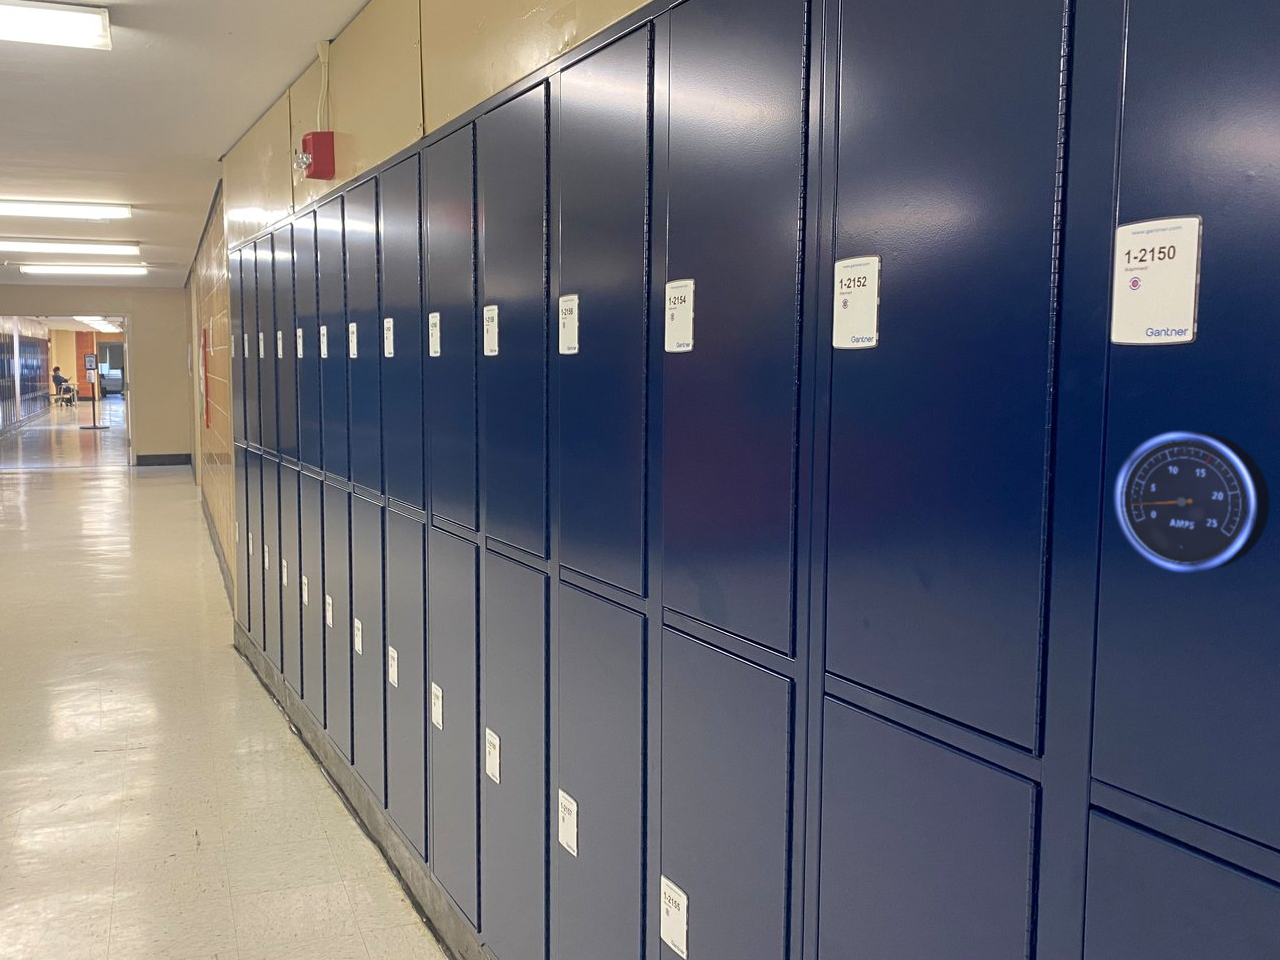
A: 2,A
